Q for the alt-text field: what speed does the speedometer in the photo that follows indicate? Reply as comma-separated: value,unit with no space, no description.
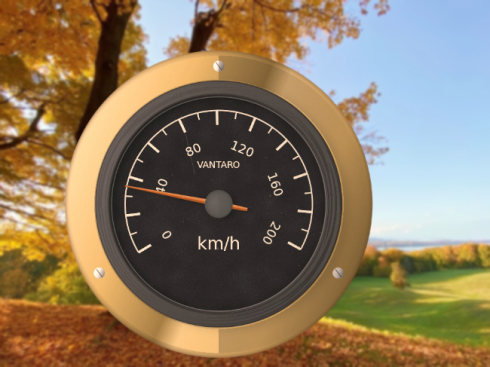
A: 35,km/h
